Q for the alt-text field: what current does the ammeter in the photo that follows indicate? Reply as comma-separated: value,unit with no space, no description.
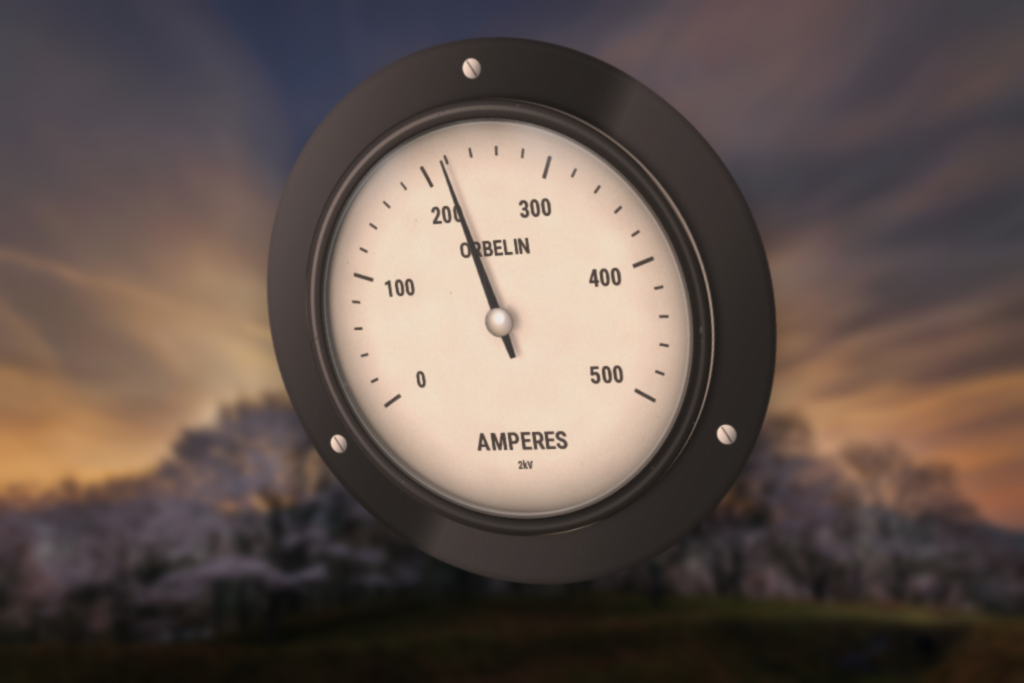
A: 220,A
